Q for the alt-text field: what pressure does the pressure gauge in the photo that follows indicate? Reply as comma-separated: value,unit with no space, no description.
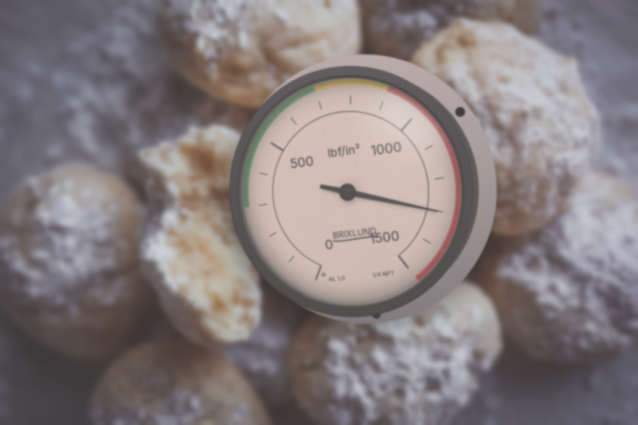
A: 1300,psi
